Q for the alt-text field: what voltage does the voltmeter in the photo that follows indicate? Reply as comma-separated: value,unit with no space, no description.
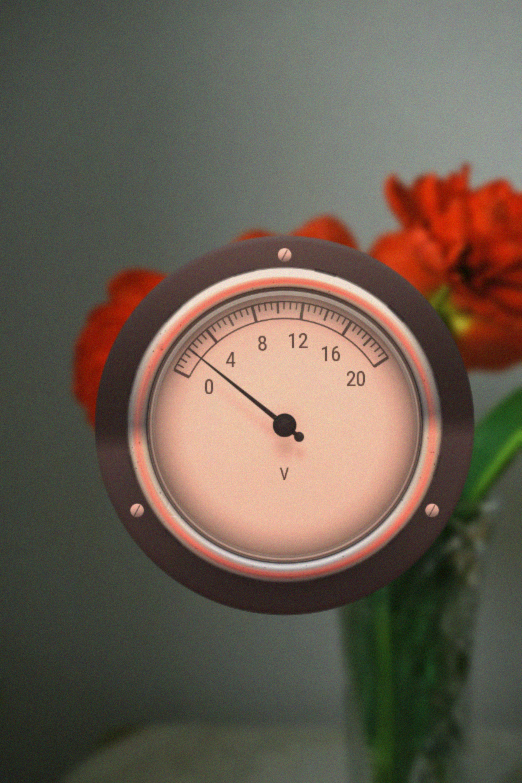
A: 2,V
